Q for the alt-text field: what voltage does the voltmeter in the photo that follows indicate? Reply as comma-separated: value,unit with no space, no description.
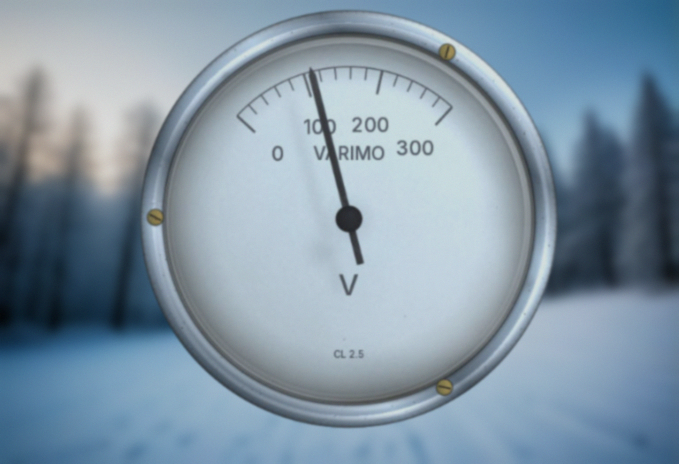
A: 110,V
